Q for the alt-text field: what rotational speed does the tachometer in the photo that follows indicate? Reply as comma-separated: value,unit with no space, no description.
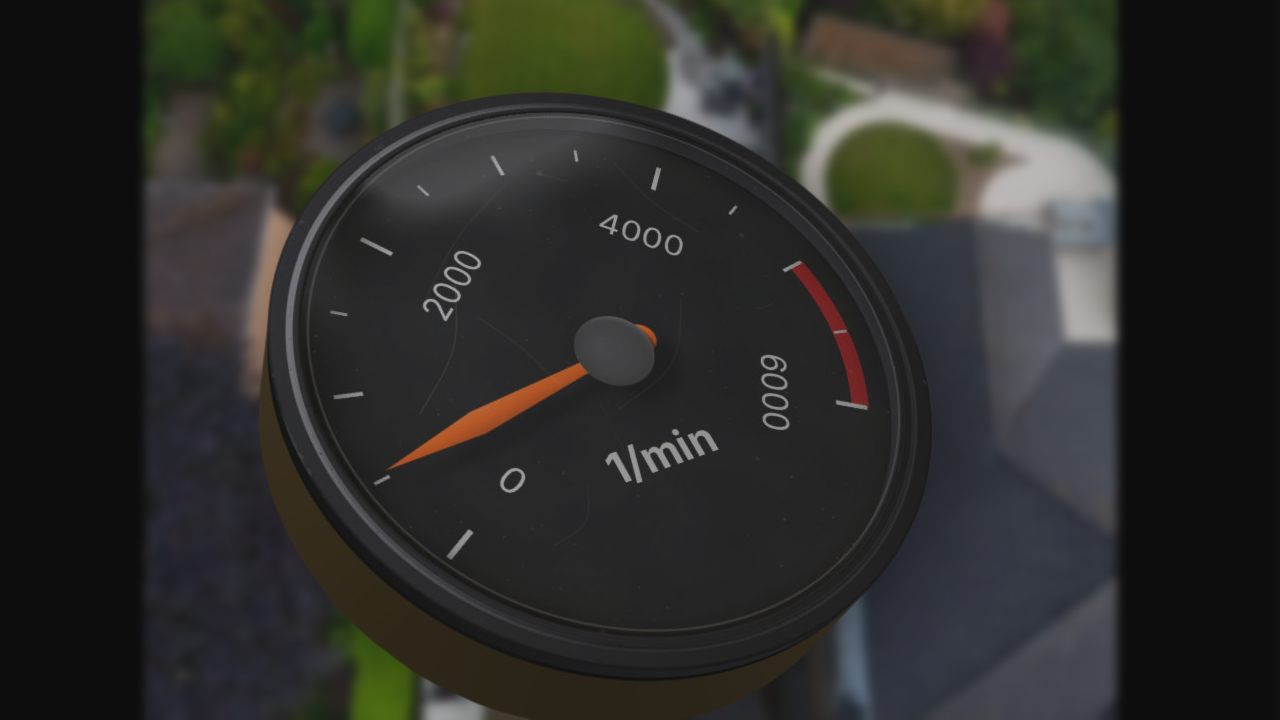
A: 500,rpm
